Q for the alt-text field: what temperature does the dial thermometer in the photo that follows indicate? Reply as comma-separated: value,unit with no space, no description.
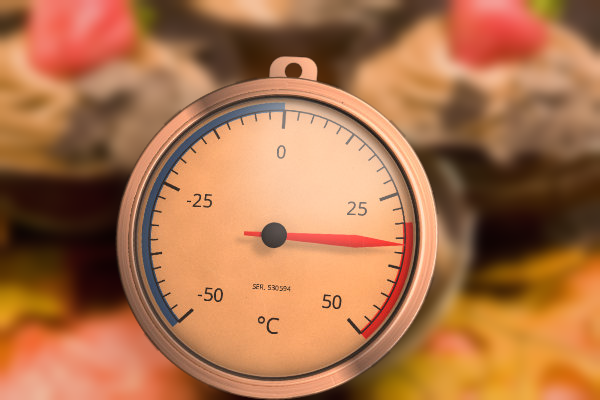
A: 33.75,°C
